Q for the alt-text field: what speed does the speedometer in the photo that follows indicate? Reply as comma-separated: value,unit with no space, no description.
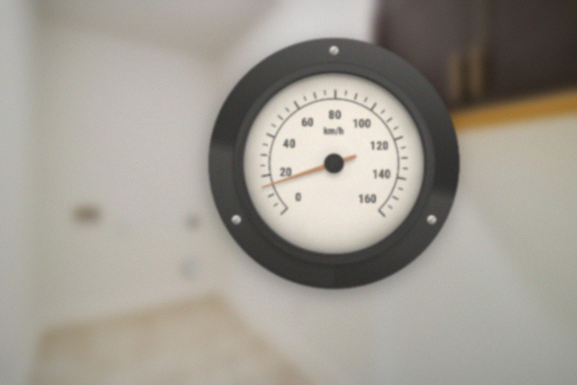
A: 15,km/h
